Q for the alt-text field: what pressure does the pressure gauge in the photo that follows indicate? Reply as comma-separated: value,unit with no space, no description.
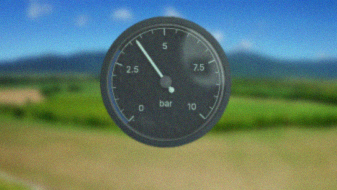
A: 3.75,bar
